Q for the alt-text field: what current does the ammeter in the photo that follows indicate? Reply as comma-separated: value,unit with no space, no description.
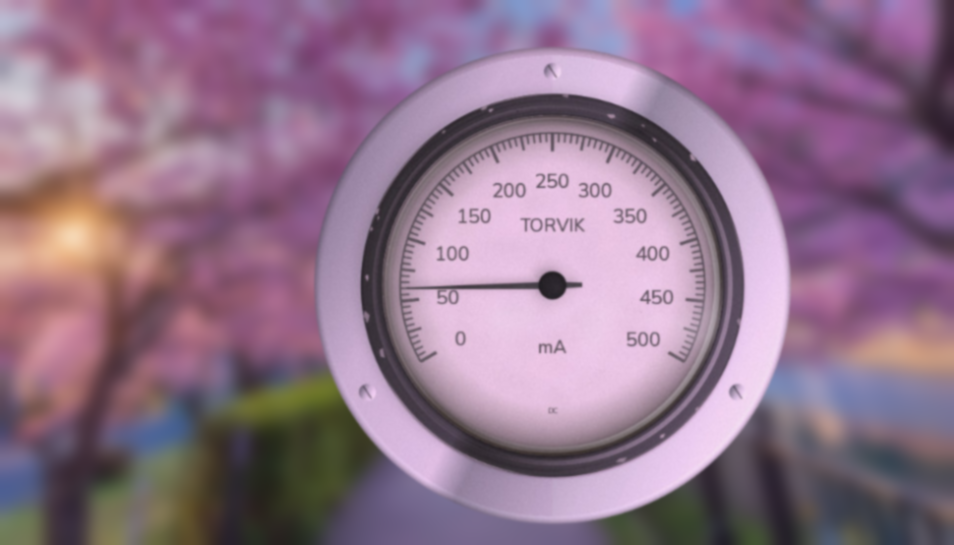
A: 60,mA
